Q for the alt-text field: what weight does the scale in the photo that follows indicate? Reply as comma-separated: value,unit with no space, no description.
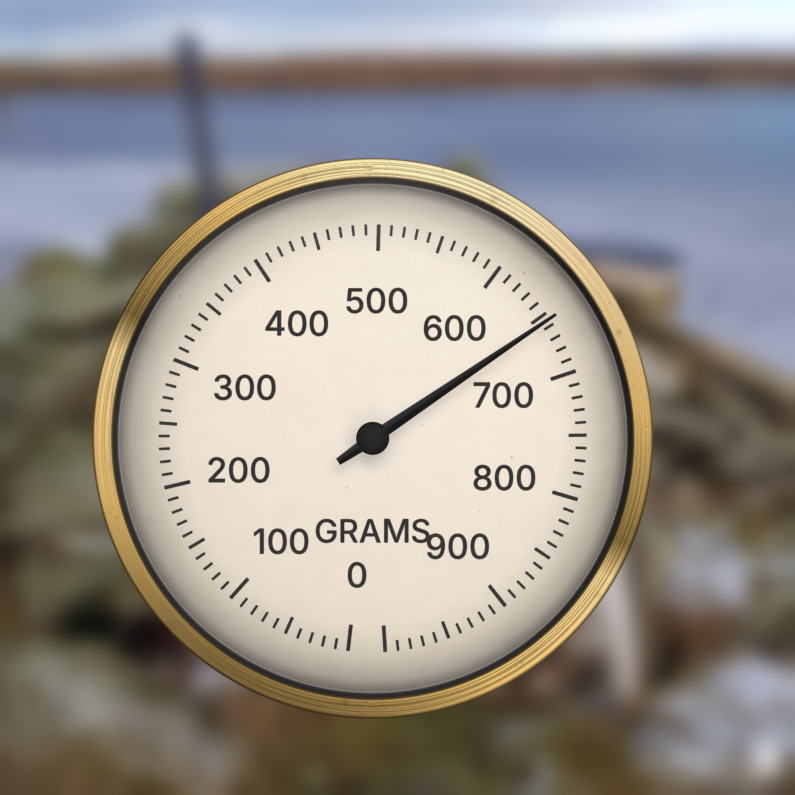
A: 655,g
